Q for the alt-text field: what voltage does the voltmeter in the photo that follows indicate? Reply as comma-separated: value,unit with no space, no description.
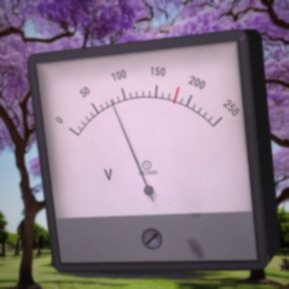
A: 80,V
